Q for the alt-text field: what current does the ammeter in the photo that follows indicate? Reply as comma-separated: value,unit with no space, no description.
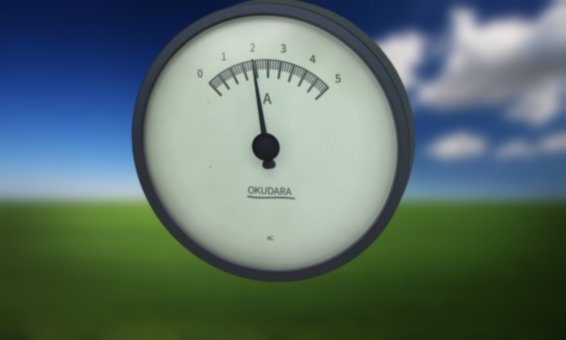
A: 2,A
